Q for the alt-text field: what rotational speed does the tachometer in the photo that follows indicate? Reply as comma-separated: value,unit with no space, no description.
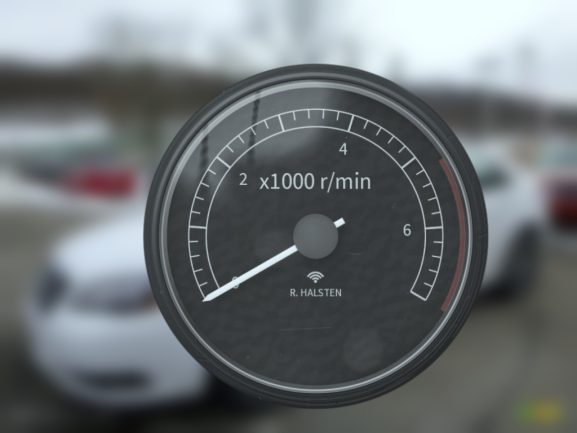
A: 0,rpm
